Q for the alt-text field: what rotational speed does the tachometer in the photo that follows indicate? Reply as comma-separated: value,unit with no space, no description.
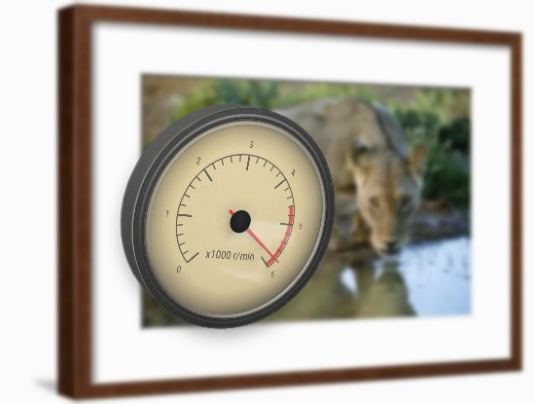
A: 5800,rpm
